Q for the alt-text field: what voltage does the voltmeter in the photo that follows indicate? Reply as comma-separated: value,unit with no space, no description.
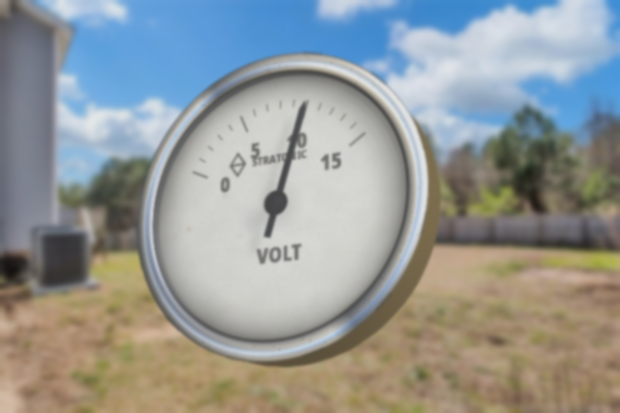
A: 10,V
